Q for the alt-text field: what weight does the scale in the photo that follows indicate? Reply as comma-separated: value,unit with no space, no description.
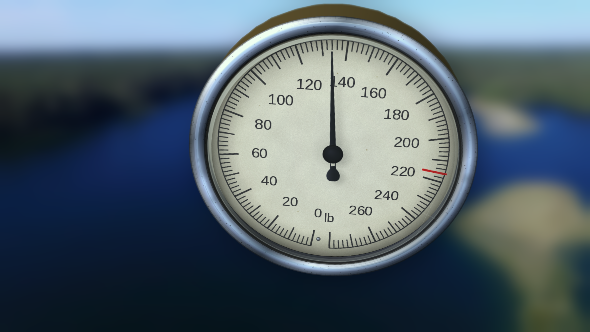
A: 134,lb
